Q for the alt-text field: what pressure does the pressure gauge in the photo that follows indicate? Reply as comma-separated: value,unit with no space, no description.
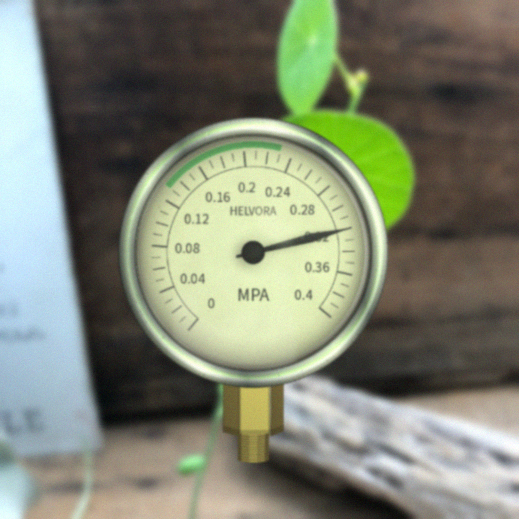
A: 0.32,MPa
